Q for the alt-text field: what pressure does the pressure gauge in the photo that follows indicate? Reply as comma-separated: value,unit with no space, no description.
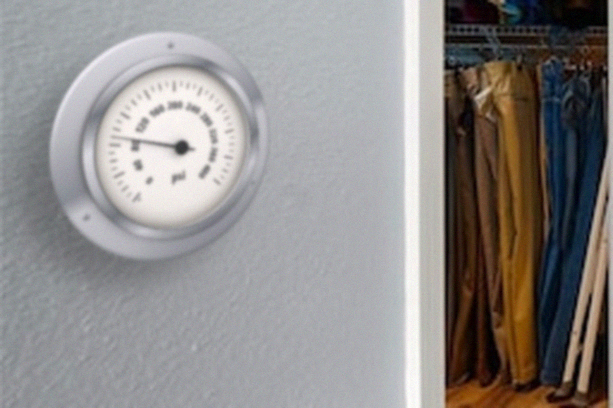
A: 90,psi
